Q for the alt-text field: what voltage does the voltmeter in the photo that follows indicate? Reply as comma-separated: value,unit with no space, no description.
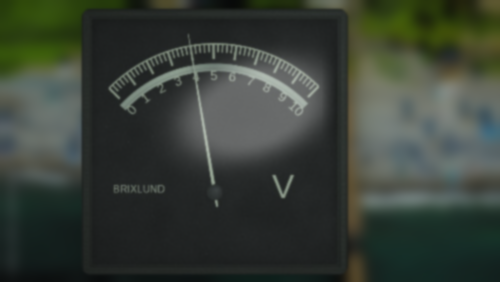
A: 4,V
